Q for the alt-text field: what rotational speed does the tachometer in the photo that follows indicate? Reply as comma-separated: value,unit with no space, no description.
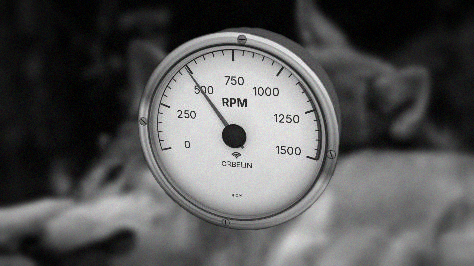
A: 500,rpm
